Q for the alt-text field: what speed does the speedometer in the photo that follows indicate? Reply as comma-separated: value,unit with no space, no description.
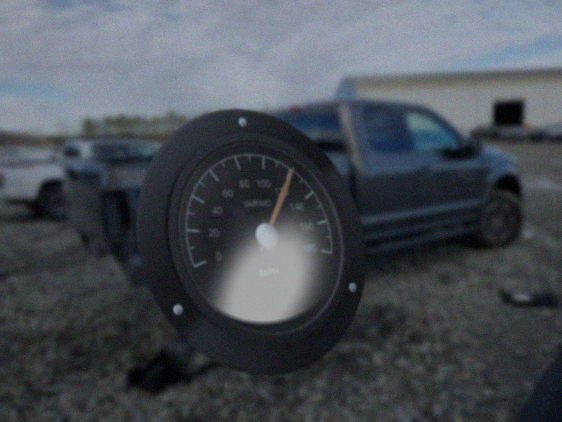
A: 120,mph
